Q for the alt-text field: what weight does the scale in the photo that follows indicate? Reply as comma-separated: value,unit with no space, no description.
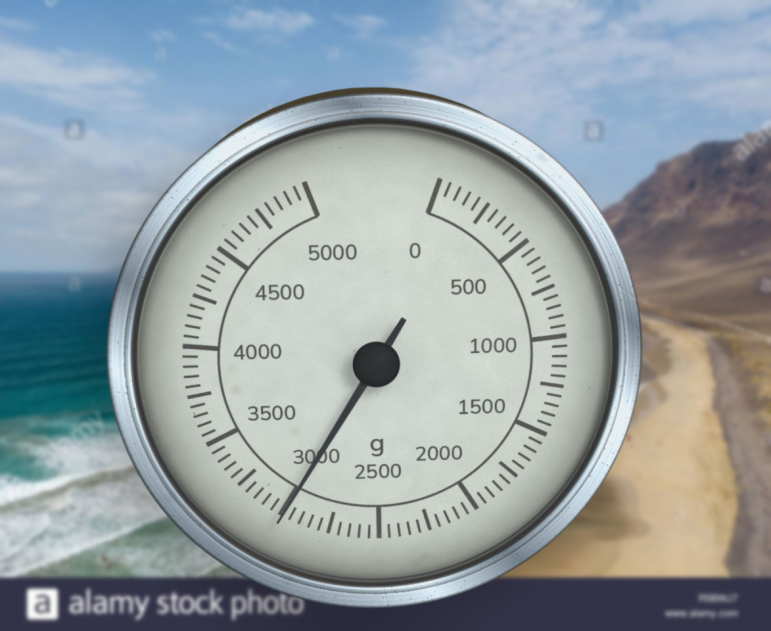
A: 3000,g
